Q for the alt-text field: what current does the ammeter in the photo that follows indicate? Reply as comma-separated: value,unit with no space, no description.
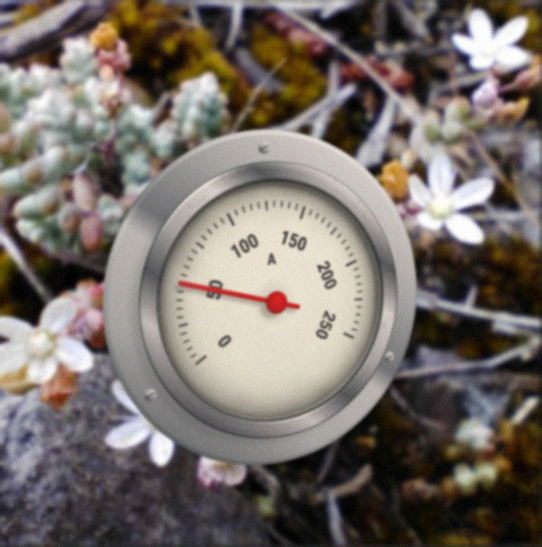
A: 50,A
